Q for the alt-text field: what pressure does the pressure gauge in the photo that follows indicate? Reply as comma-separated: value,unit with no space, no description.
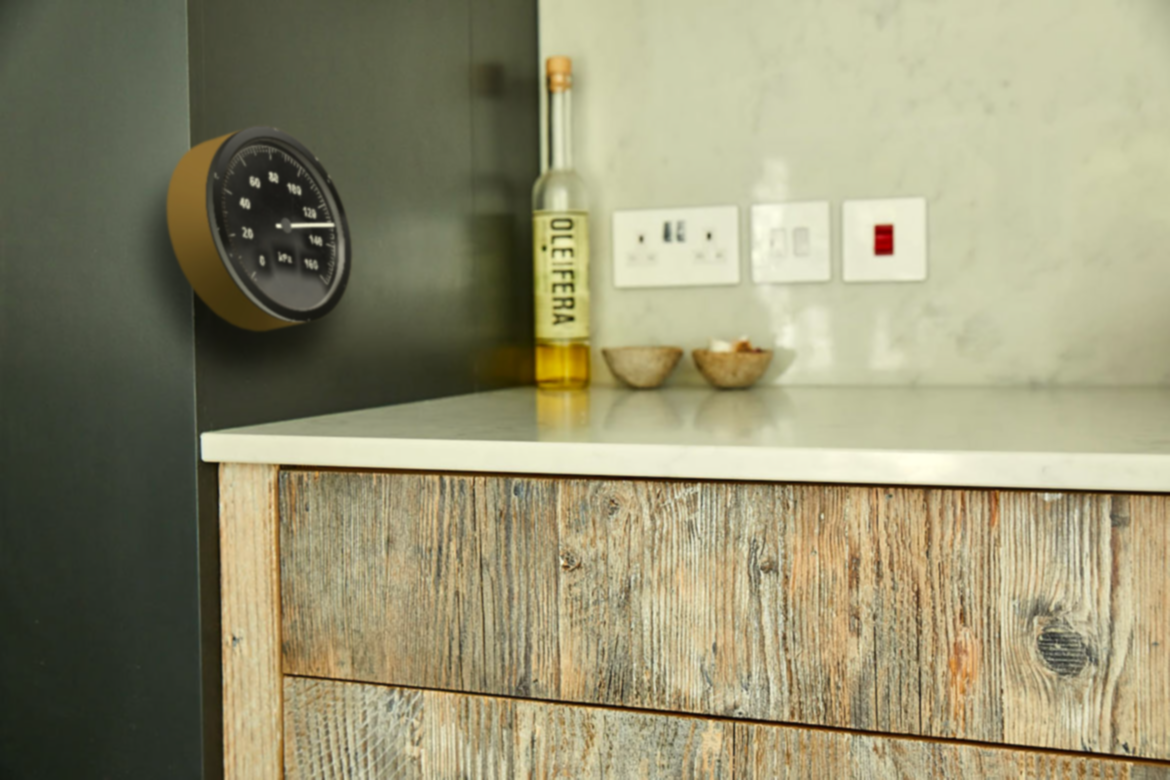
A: 130,kPa
